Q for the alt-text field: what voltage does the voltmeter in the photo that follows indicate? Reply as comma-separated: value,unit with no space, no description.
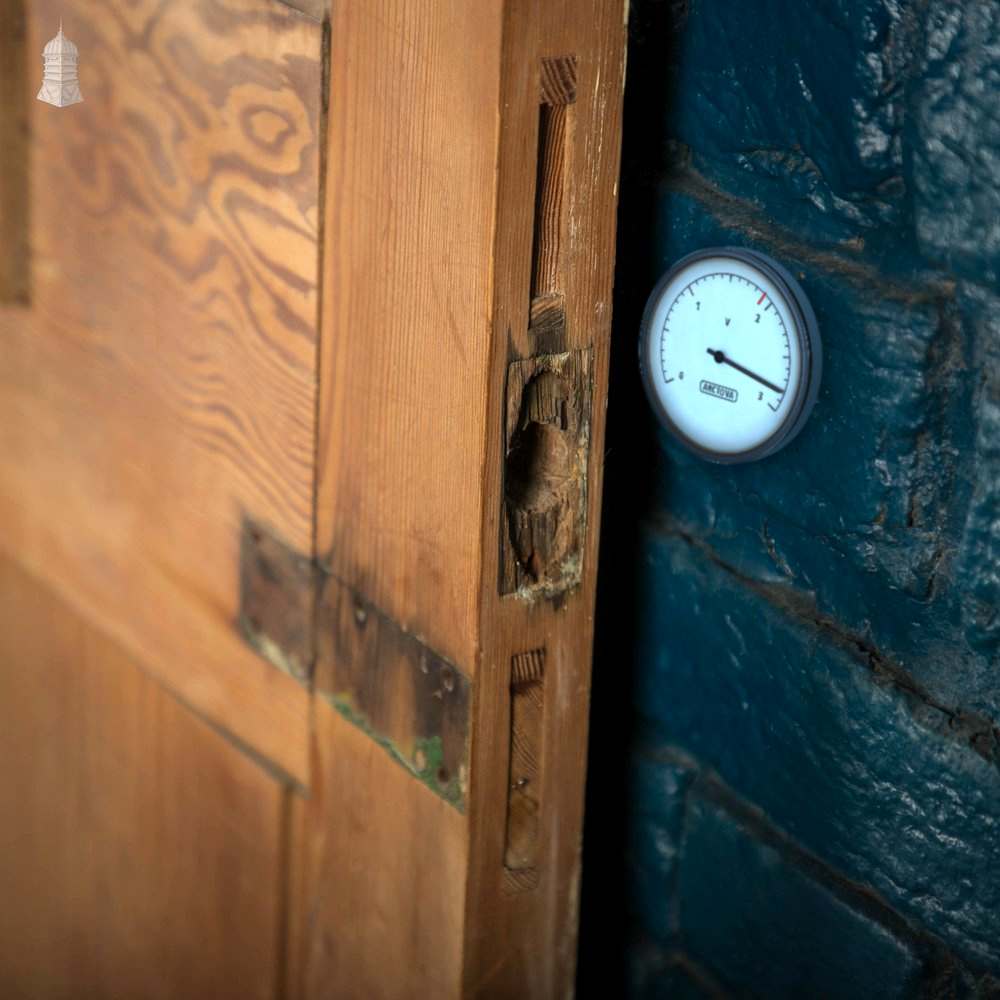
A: 2.8,V
